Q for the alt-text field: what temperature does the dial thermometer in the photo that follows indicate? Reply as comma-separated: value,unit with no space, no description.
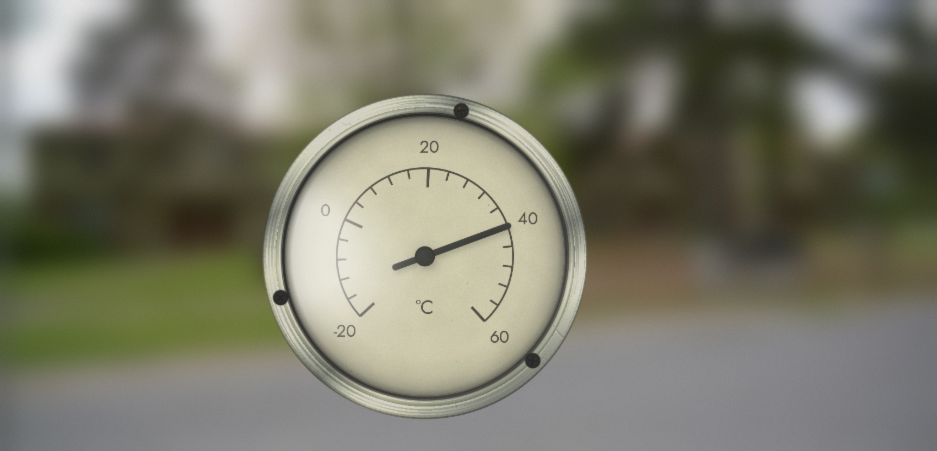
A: 40,°C
